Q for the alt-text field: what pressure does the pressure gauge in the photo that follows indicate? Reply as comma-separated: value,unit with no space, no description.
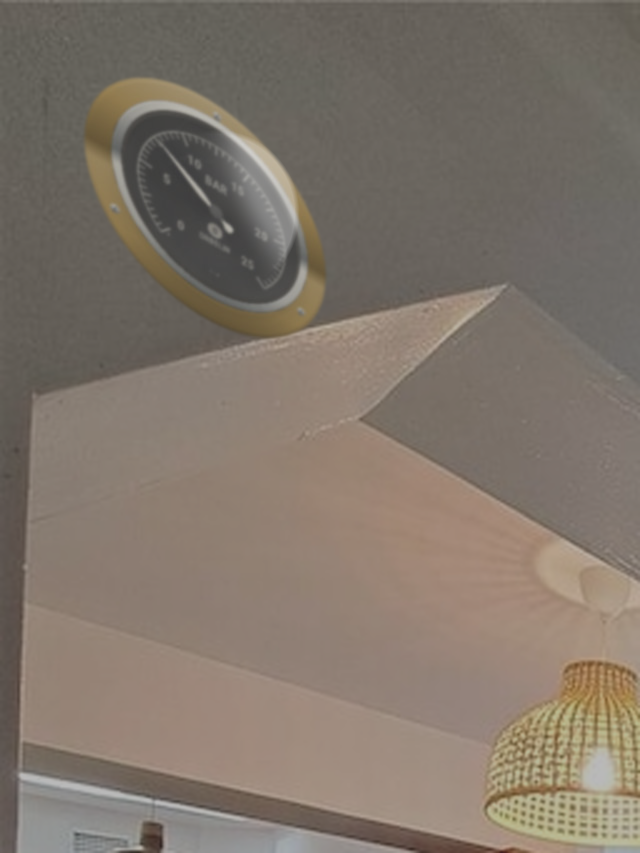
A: 7.5,bar
